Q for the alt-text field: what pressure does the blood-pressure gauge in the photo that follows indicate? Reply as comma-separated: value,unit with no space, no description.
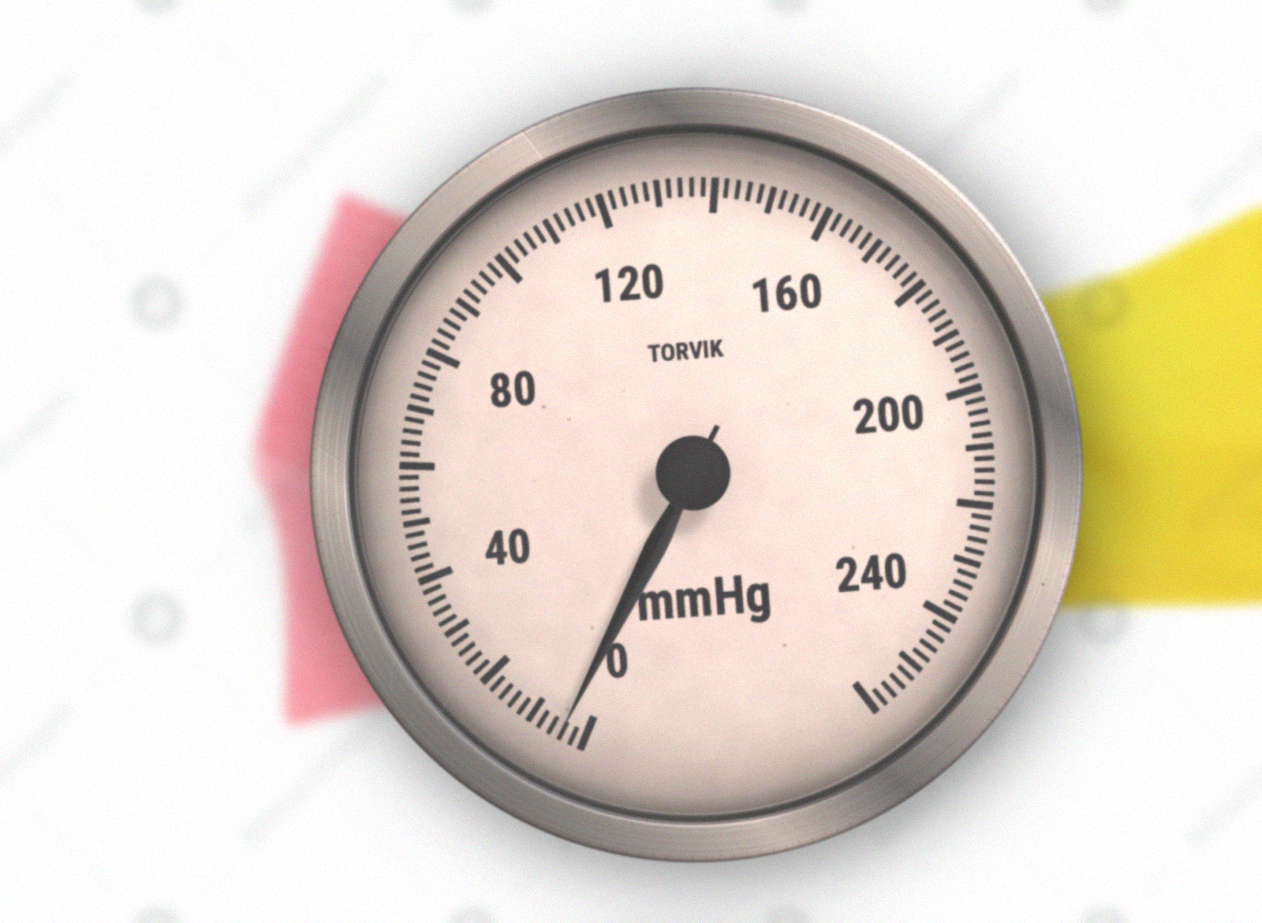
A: 4,mmHg
